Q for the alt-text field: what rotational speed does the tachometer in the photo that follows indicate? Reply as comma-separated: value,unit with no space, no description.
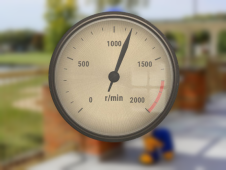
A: 1150,rpm
